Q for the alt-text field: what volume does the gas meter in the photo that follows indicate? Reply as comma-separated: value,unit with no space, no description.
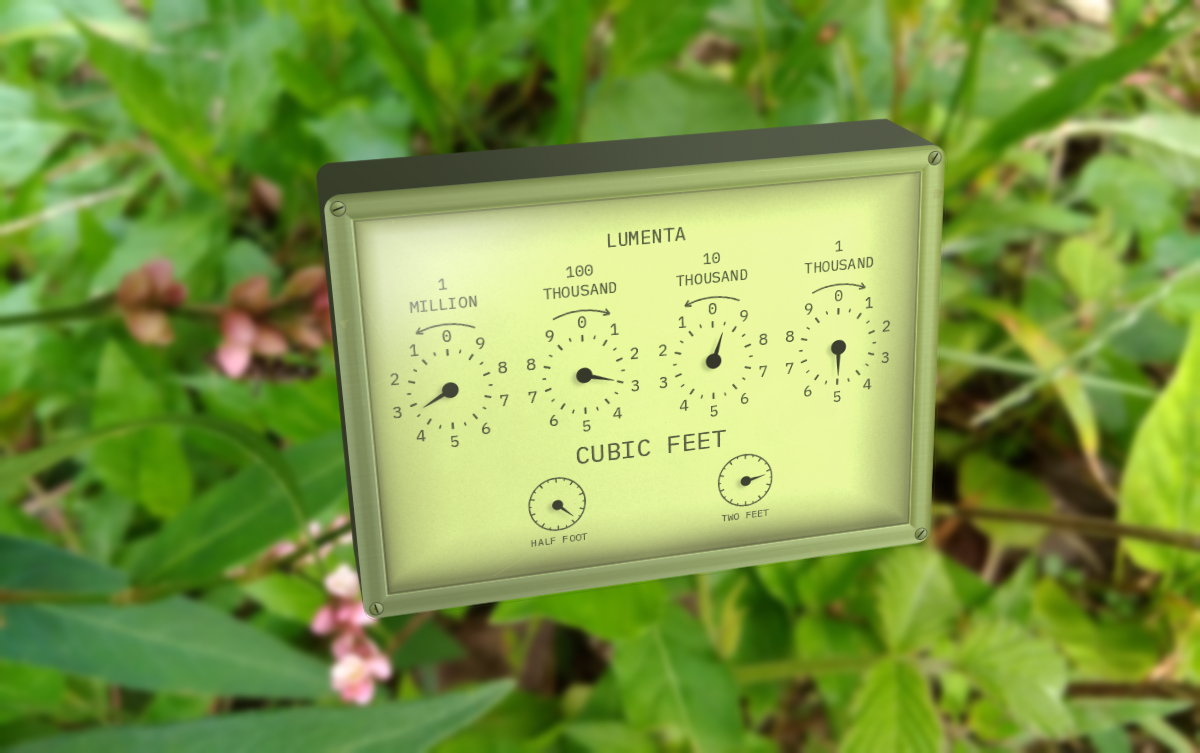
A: 329500,ft³
